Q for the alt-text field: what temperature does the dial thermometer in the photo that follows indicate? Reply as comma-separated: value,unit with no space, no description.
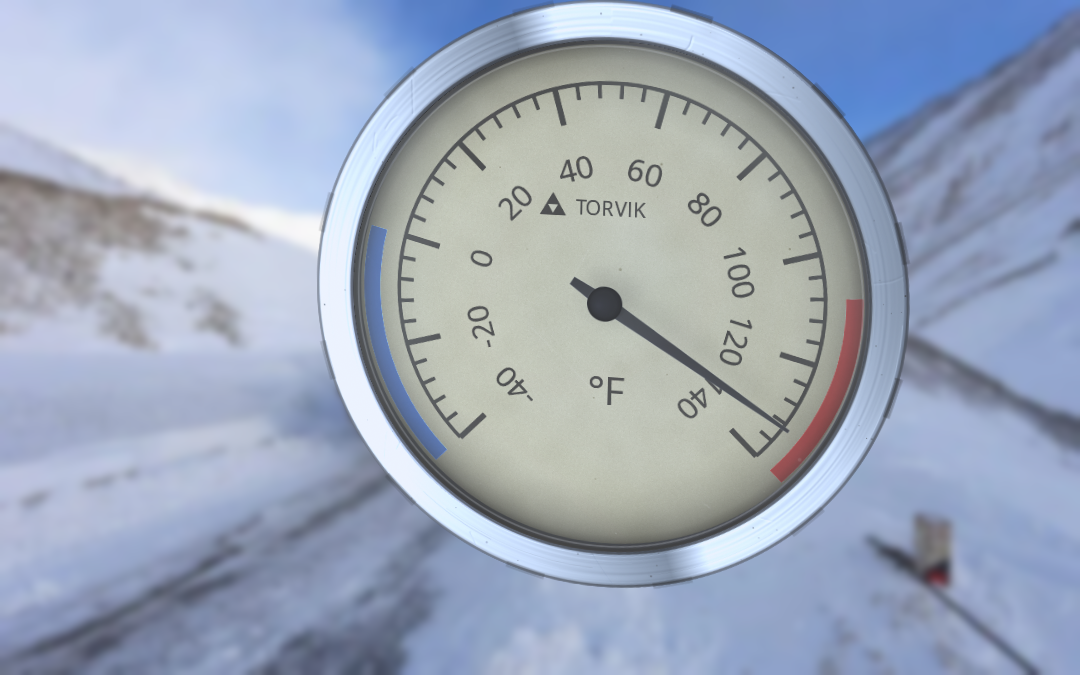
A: 132,°F
